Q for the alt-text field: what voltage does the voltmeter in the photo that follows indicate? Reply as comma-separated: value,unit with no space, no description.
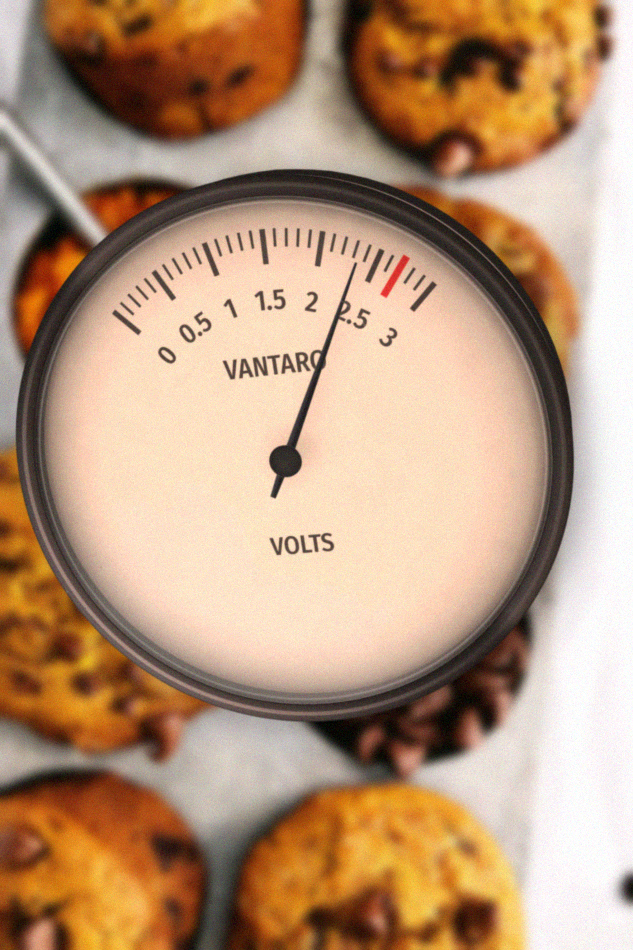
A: 2.35,V
